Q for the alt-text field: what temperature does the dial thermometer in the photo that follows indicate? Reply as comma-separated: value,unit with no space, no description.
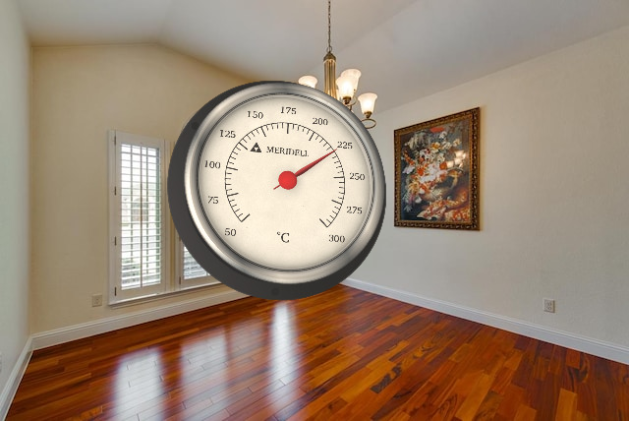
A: 225,°C
